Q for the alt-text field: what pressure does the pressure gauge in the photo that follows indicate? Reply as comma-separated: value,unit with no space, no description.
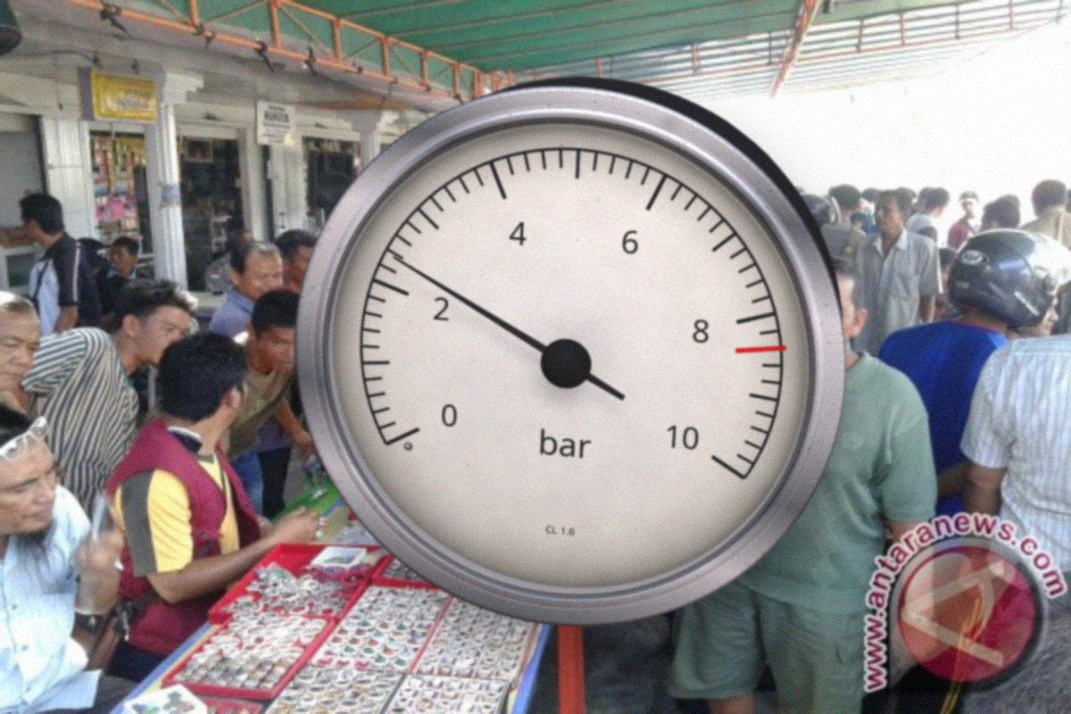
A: 2.4,bar
